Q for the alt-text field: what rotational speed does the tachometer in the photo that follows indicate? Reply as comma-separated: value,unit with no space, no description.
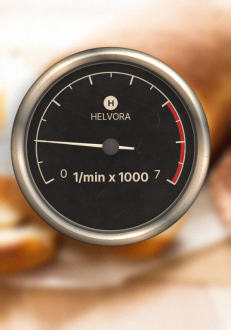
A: 1000,rpm
